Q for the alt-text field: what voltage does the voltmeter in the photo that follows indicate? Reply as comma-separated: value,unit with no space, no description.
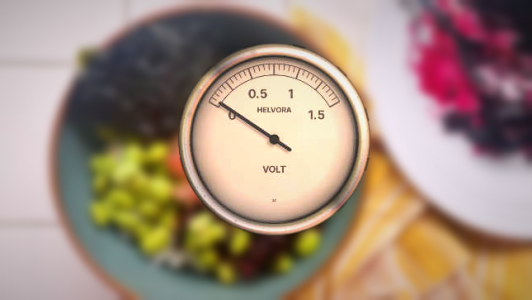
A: 0.05,V
